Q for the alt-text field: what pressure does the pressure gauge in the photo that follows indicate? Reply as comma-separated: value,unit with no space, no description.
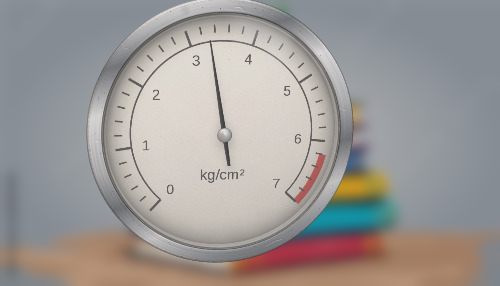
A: 3.3,kg/cm²
